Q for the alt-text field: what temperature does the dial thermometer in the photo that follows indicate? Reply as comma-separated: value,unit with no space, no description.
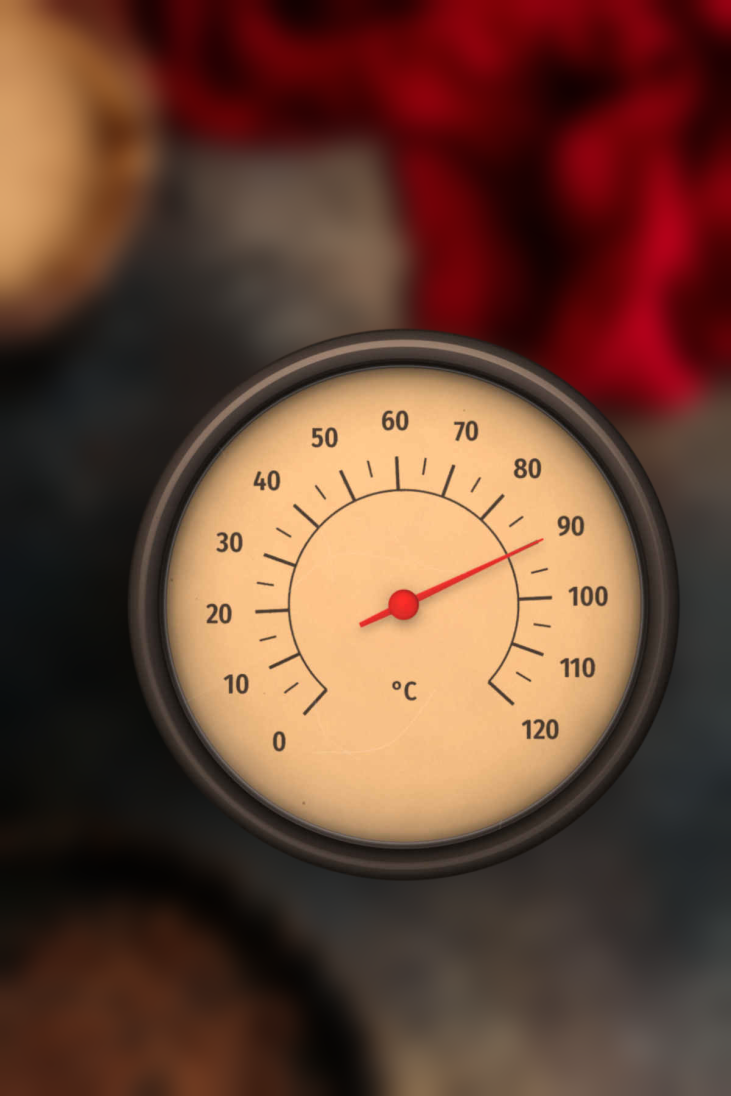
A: 90,°C
